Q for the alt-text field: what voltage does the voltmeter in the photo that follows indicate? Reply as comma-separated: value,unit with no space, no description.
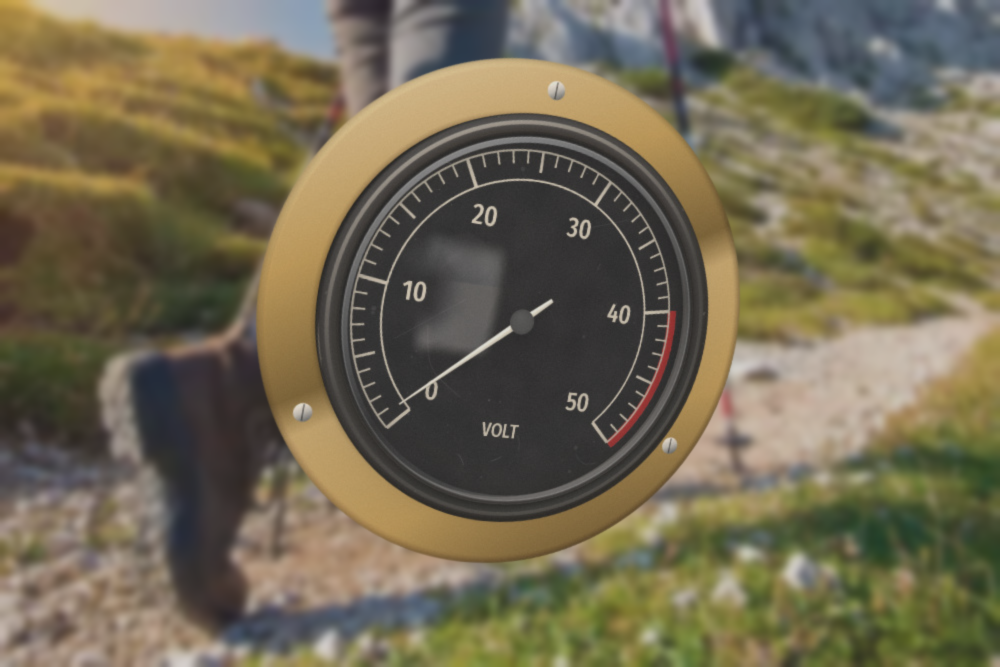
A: 1,V
